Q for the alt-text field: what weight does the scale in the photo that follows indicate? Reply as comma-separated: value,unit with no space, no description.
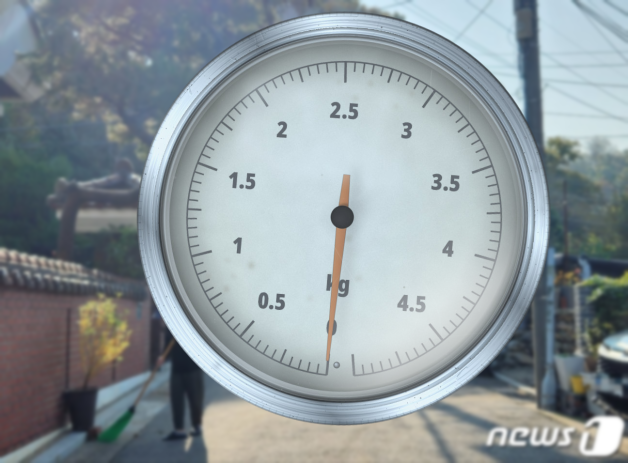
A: 0,kg
